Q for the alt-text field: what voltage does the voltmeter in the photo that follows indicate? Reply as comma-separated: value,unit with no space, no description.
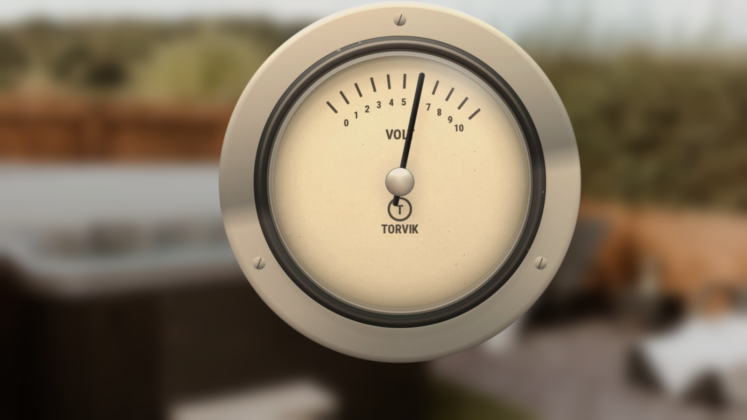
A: 6,V
